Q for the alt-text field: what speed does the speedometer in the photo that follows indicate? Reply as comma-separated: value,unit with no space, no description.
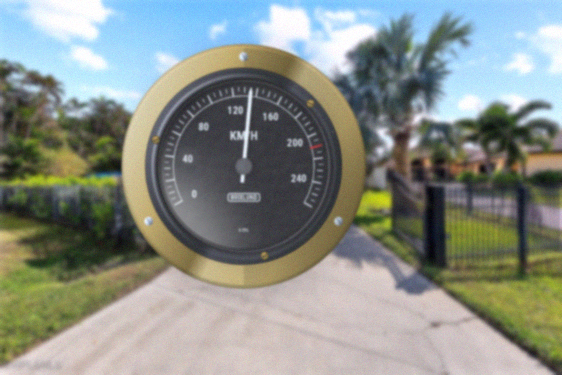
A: 135,km/h
